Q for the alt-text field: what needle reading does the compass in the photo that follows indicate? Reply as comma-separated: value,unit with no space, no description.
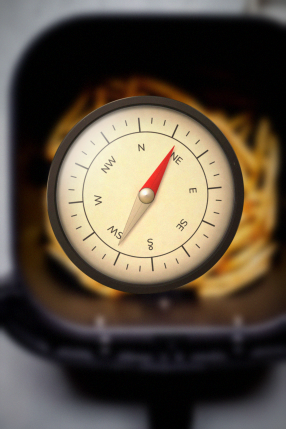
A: 35,°
